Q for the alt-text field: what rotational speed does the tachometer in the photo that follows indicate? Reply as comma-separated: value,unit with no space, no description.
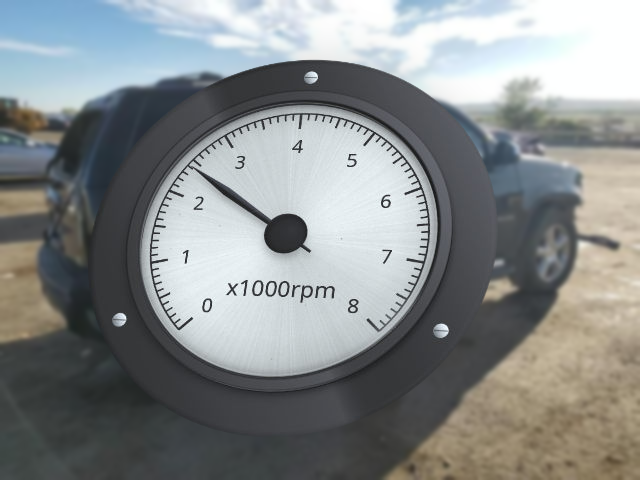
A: 2400,rpm
